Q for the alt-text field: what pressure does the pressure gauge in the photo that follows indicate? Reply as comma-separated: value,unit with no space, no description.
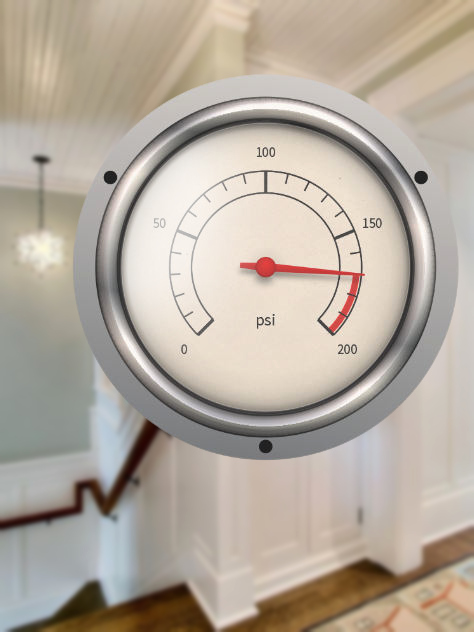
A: 170,psi
